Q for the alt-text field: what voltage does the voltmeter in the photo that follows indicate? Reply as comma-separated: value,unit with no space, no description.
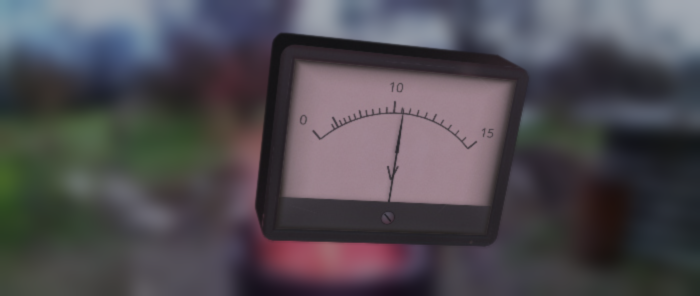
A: 10.5,V
